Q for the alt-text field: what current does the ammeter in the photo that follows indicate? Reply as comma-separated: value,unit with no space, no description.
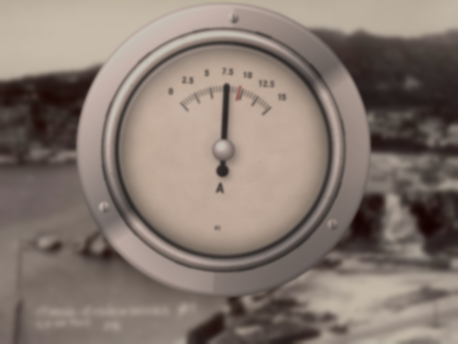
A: 7.5,A
